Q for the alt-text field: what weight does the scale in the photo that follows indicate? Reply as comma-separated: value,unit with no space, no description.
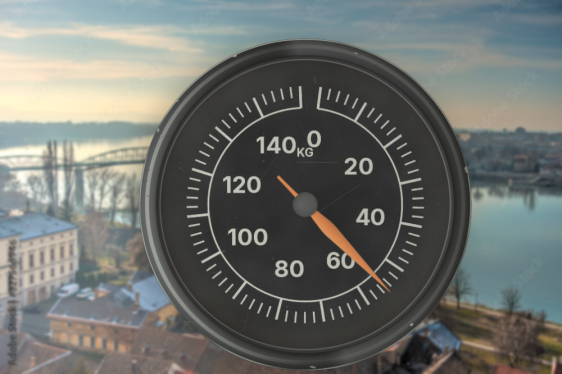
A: 55,kg
